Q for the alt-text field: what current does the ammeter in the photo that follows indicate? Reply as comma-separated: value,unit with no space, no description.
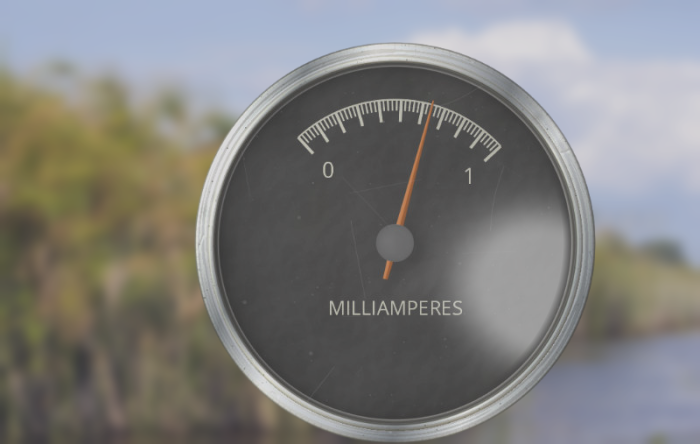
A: 0.64,mA
